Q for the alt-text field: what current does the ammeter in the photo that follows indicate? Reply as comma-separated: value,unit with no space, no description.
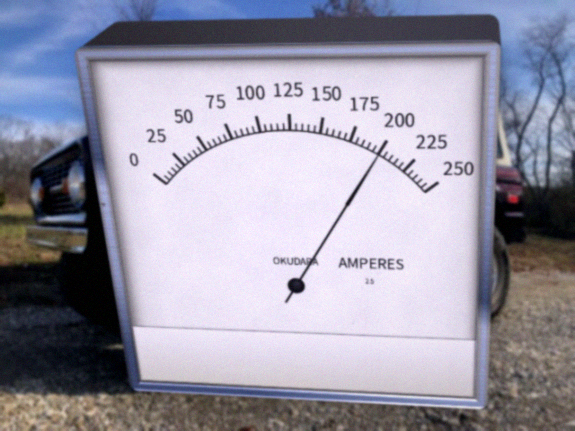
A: 200,A
